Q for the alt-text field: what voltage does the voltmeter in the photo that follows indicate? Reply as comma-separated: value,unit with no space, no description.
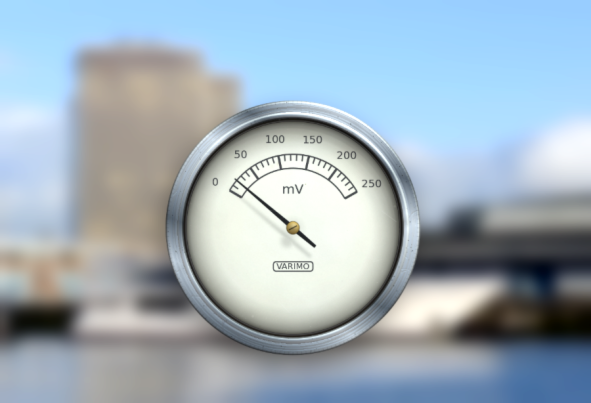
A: 20,mV
